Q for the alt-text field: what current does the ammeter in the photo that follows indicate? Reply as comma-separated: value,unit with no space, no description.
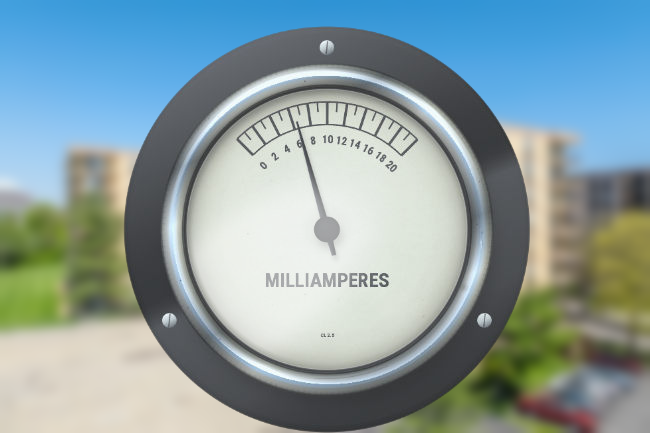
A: 6.5,mA
